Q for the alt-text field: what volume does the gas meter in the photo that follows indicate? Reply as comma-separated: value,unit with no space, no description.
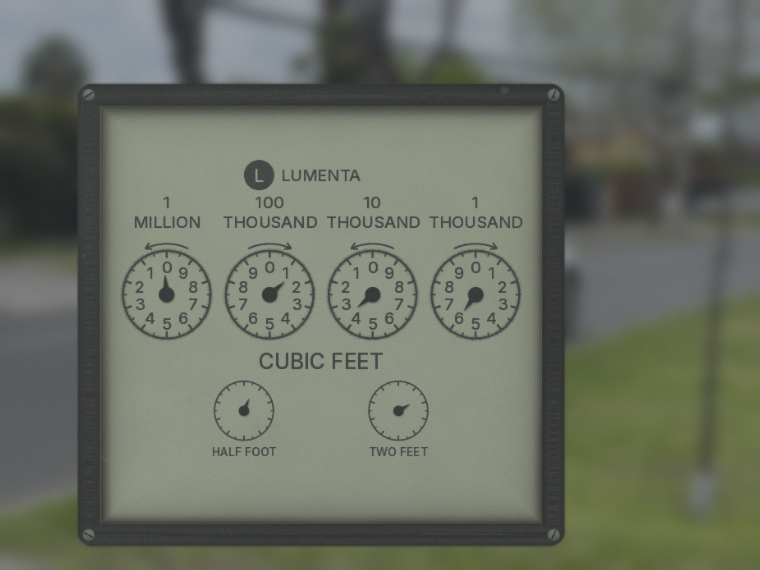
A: 13600,ft³
